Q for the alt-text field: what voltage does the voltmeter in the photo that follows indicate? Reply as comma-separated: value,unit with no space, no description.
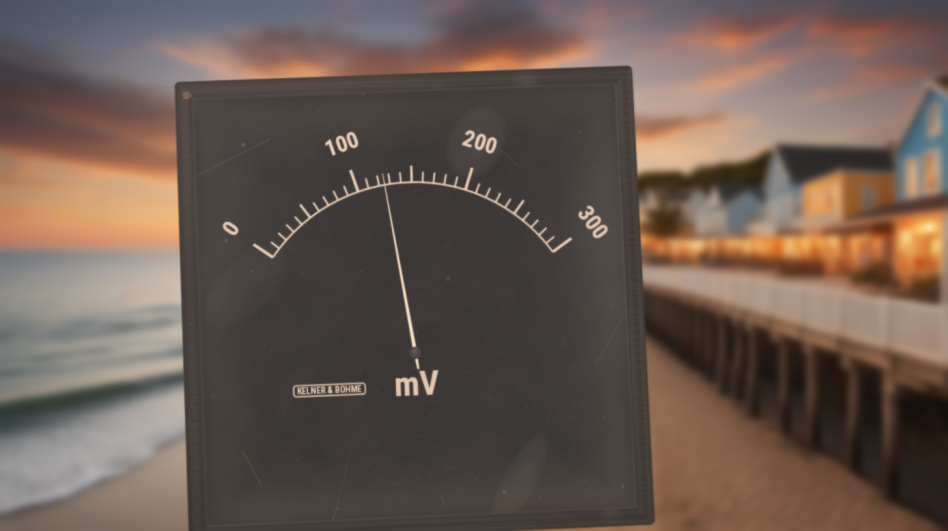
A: 125,mV
